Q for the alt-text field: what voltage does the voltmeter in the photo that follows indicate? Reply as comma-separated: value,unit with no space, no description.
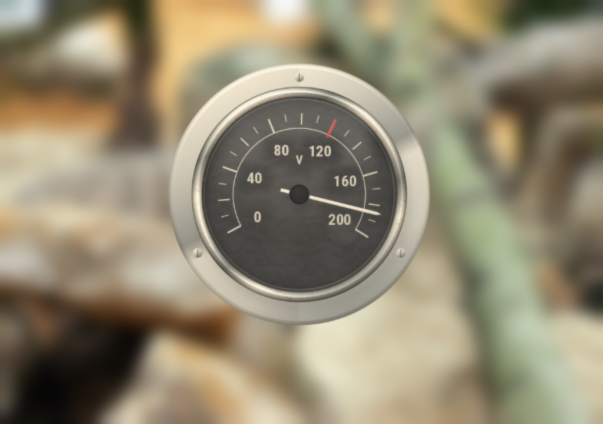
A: 185,V
